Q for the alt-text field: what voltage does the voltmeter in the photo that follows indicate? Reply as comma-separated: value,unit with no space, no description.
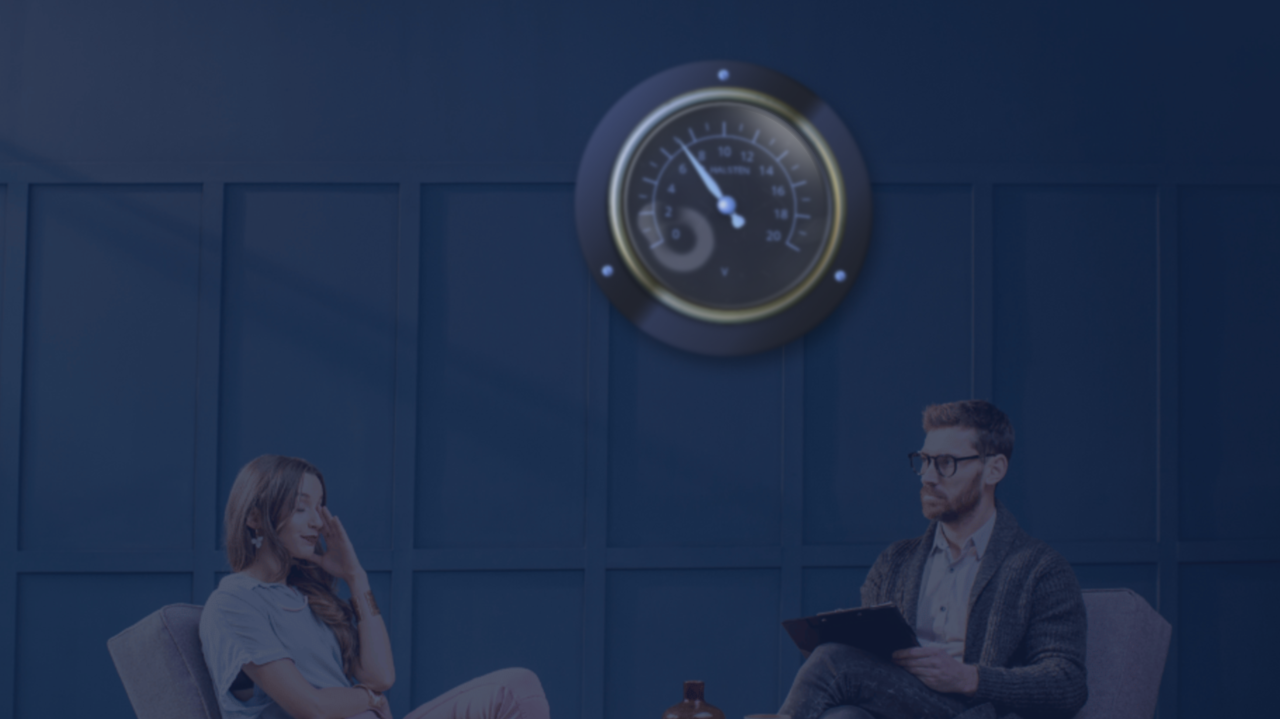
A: 7,V
